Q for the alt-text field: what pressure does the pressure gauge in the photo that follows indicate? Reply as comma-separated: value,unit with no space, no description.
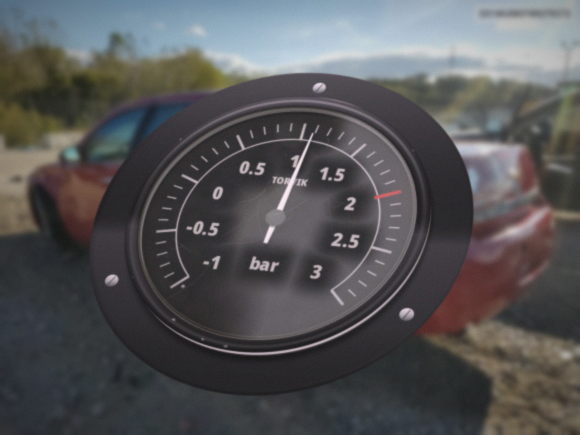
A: 1.1,bar
